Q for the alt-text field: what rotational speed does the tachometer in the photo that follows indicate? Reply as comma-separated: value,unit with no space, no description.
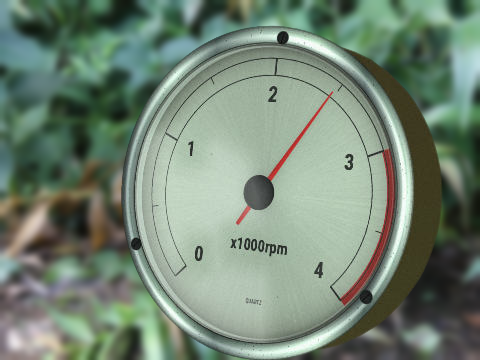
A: 2500,rpm
